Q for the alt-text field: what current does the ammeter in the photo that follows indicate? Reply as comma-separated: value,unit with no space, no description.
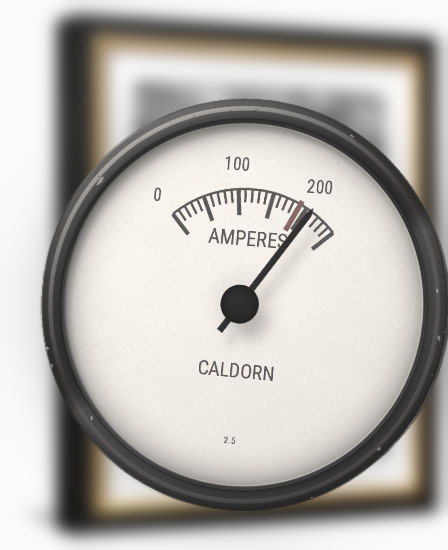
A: 210,A
